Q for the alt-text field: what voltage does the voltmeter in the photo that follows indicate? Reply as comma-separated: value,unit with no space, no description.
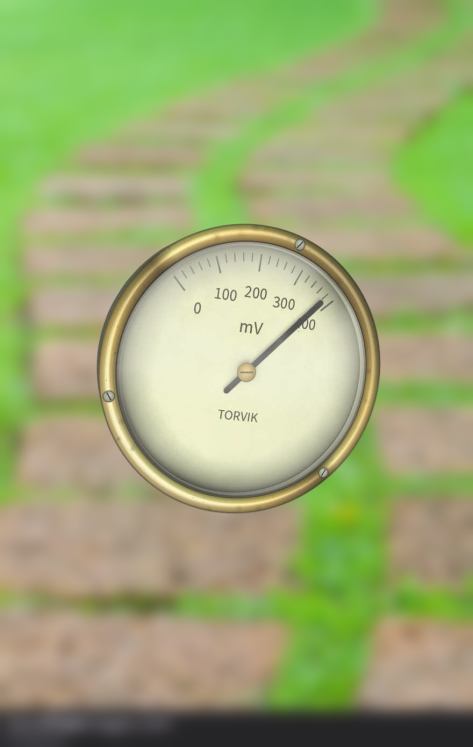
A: 380,mV
